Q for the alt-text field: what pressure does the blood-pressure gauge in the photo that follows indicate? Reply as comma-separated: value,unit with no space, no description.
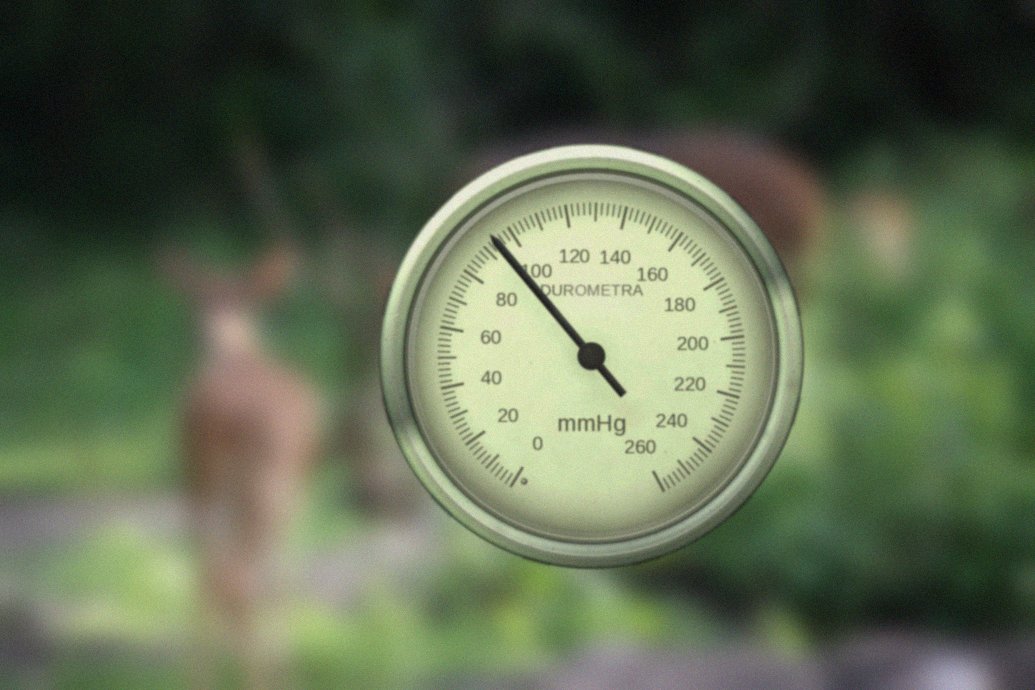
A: 94,mmHg
